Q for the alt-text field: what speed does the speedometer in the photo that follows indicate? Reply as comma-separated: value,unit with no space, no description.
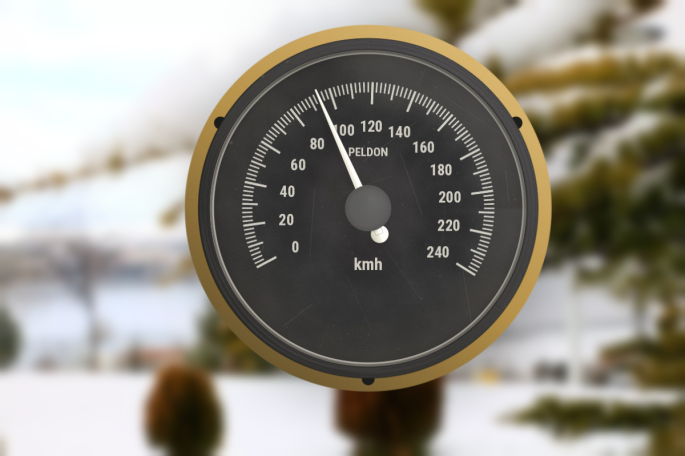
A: 94,km/h
